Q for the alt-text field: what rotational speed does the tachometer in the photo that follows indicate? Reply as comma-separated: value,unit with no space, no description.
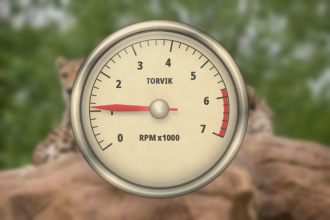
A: 1100,rpm
